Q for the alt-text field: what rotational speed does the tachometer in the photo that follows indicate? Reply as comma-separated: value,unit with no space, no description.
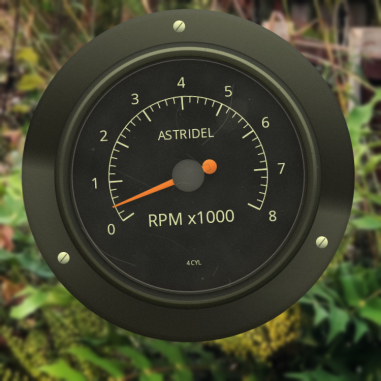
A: 400,rpm
